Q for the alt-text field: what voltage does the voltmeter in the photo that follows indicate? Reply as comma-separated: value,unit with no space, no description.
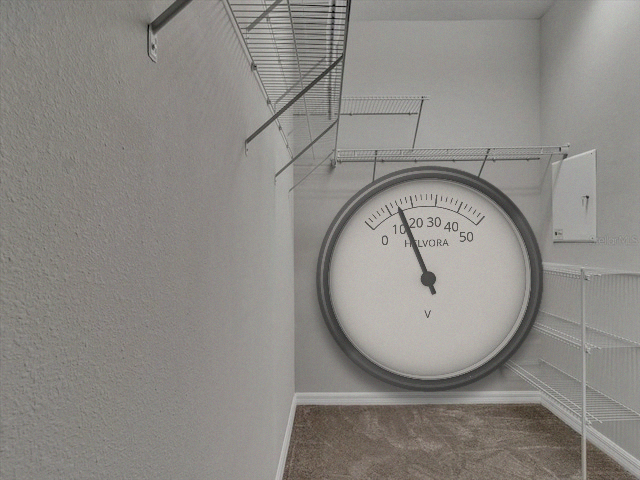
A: 14,V
